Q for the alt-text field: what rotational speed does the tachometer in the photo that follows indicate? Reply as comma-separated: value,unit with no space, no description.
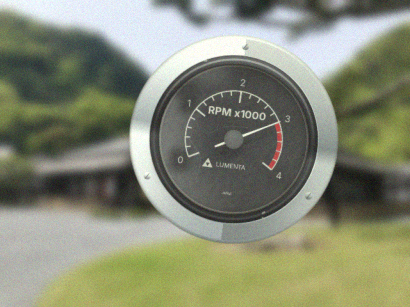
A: 3000,rpm
